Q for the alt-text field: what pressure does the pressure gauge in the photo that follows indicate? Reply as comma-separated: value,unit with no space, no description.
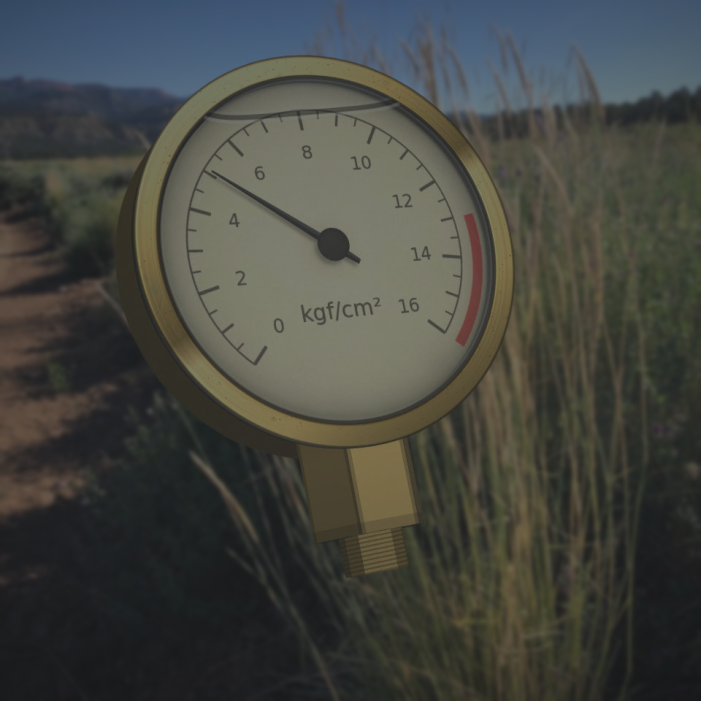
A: 5,kg/cm²
